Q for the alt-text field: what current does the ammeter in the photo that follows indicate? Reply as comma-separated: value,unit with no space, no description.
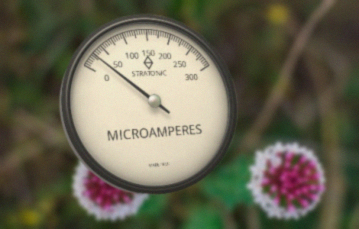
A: 25,µA
